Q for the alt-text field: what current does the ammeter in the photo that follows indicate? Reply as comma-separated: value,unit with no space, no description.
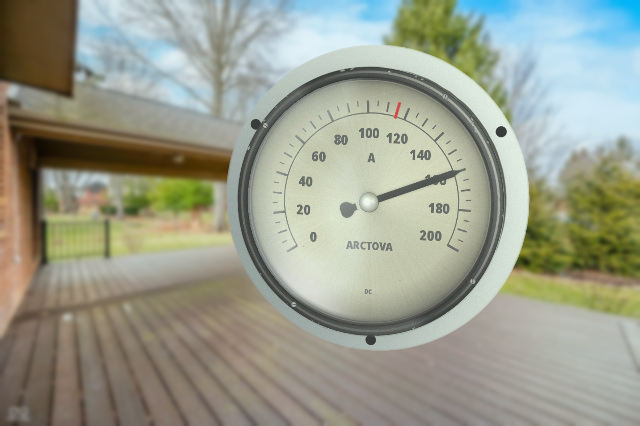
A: 160,A
